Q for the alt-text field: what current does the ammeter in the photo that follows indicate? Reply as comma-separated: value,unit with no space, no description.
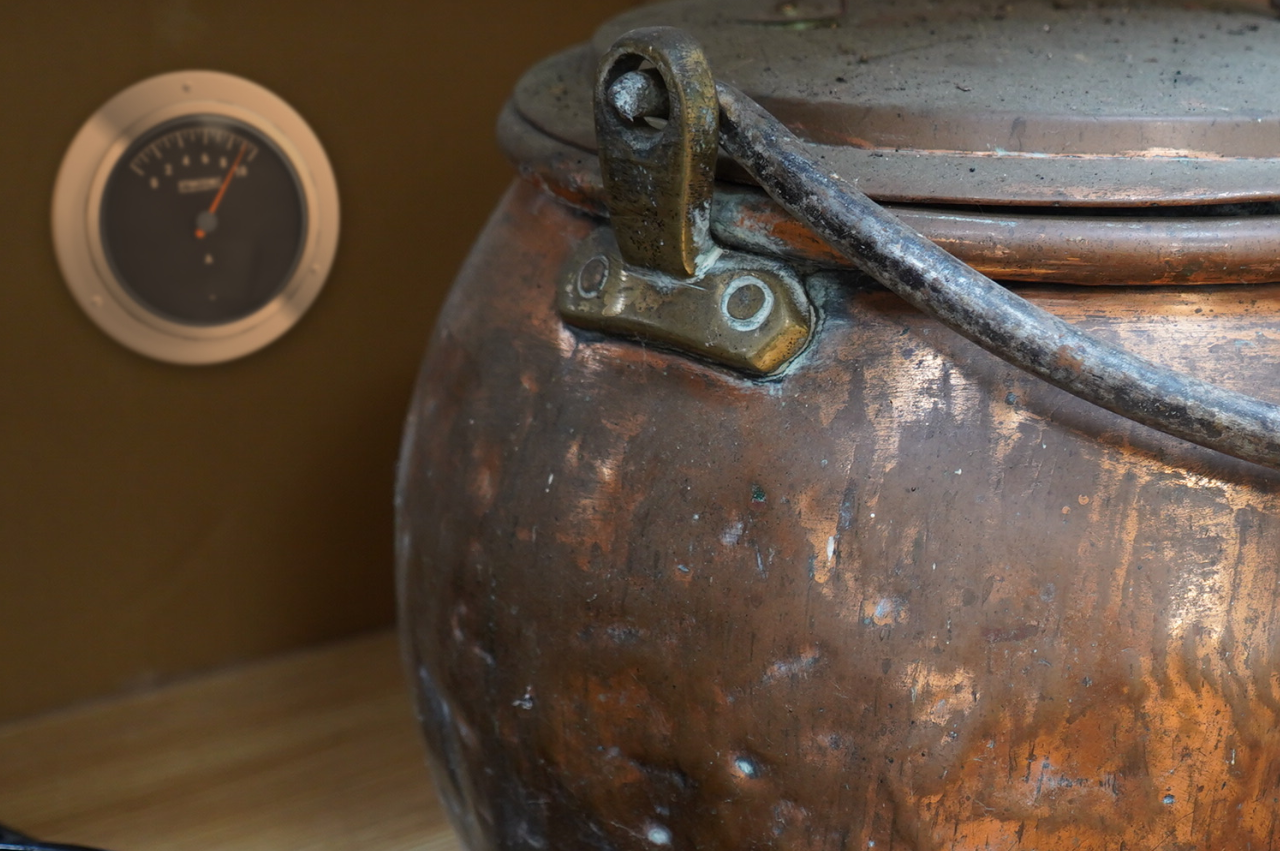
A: 9,A
